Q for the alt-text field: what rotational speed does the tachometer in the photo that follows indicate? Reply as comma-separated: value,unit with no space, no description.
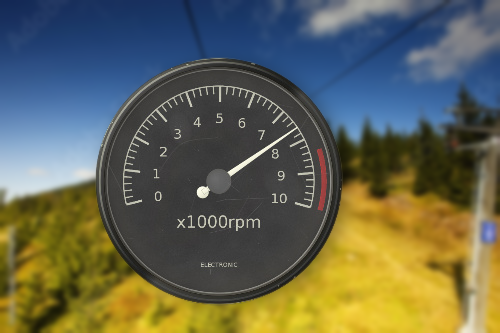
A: 7600,rpm
